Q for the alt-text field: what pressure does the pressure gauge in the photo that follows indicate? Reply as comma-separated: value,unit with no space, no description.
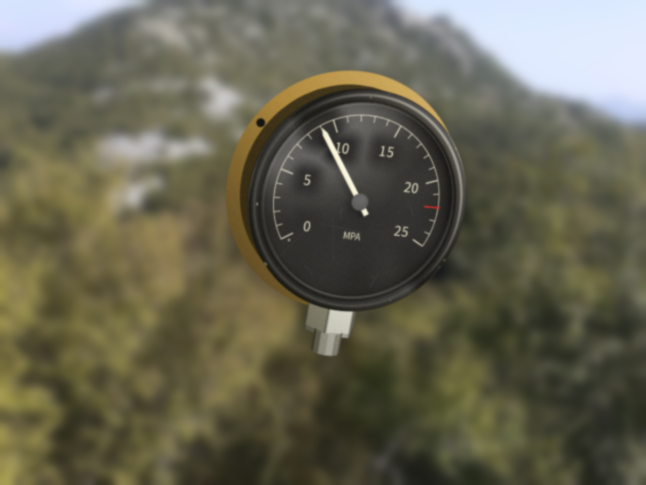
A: 9,MPa
